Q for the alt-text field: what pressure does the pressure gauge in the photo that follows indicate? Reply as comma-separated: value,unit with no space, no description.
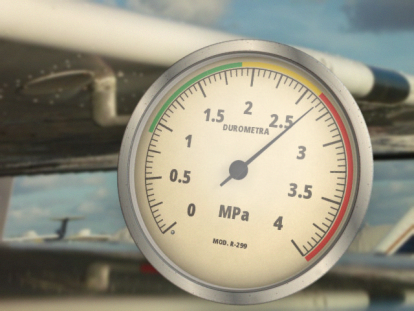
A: 2.65,MPa
